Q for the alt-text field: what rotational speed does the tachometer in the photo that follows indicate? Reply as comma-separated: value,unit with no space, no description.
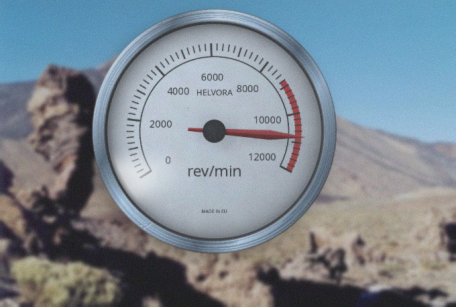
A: 10800,rpm
